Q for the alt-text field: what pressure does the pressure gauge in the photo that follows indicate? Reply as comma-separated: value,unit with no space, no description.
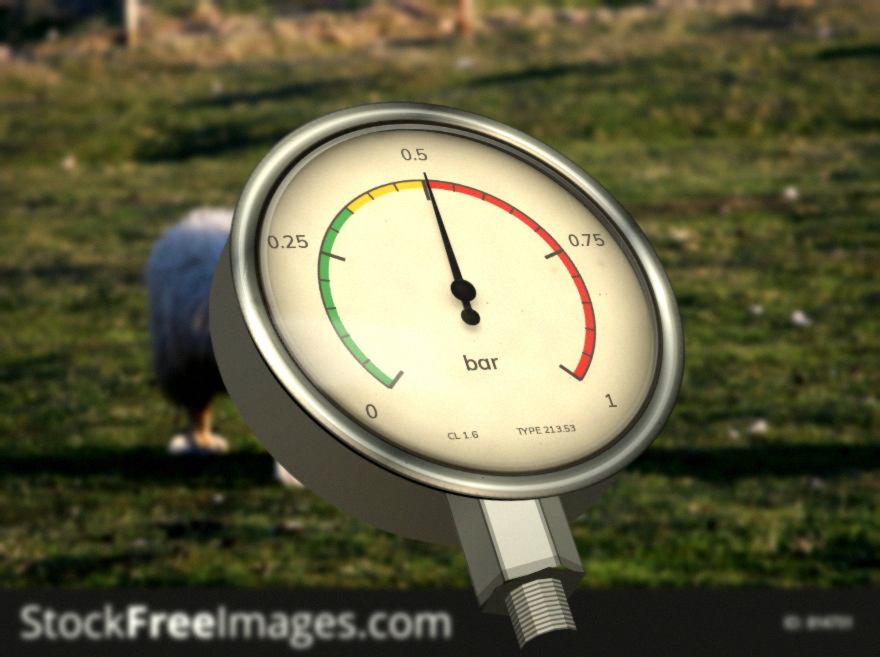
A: 0.5,bar
